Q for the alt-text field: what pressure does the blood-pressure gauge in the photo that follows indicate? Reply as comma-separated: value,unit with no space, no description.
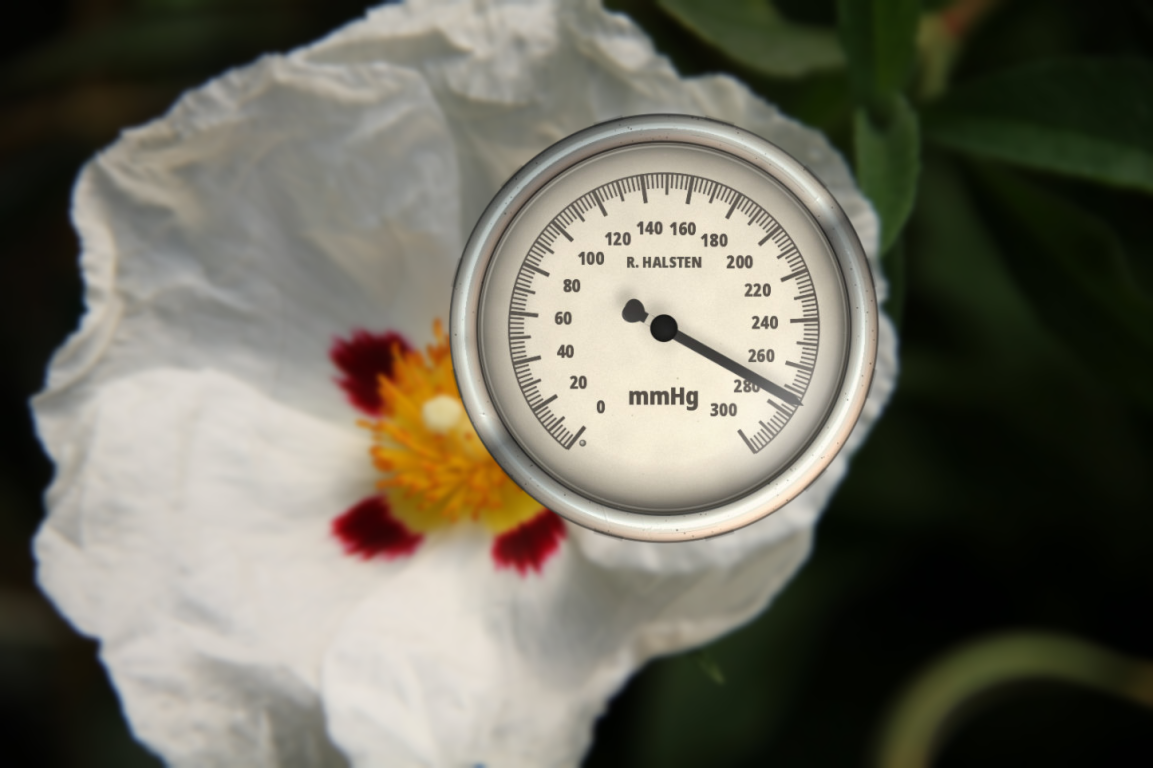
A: 274,mmHg
